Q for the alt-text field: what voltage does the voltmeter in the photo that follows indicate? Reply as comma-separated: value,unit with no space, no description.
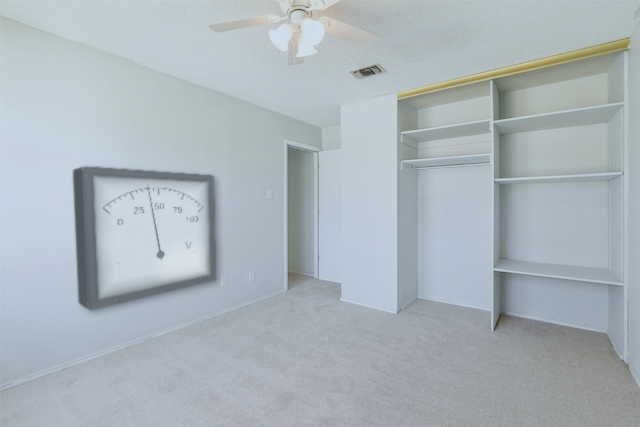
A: 40,V
